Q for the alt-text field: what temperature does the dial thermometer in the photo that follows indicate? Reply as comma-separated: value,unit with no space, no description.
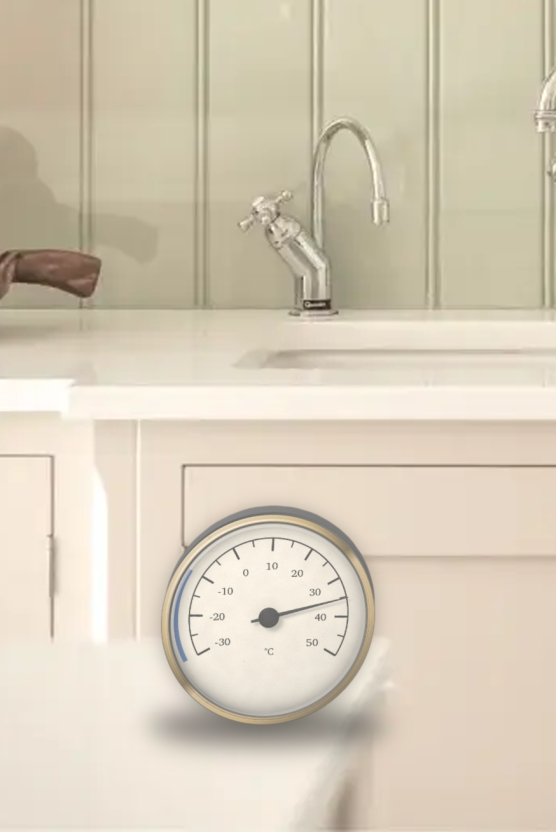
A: 35,°C
